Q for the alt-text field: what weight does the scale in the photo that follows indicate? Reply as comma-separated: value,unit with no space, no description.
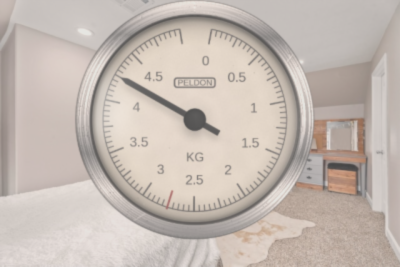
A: 4.25,kg
